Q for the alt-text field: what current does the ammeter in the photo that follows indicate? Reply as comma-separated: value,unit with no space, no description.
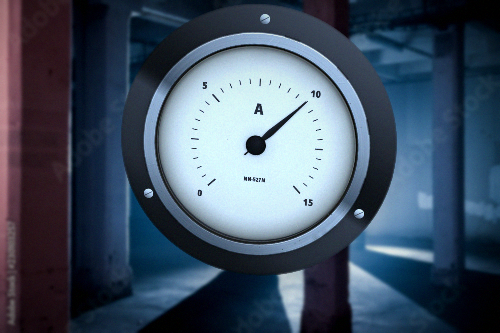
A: 10,A
